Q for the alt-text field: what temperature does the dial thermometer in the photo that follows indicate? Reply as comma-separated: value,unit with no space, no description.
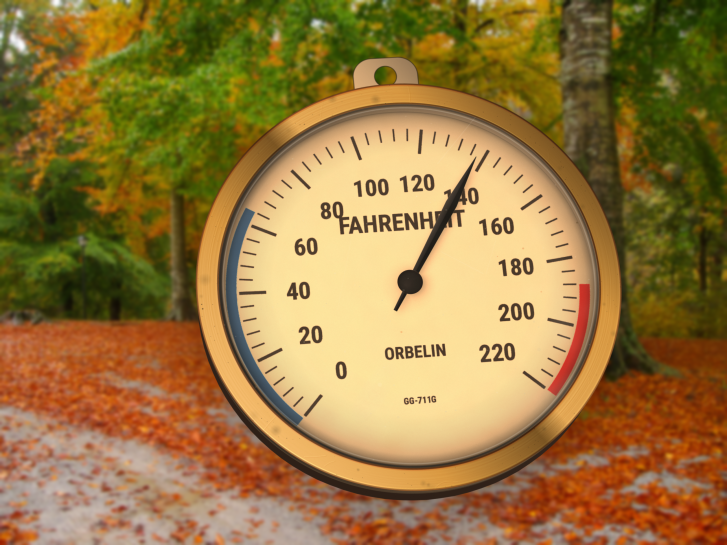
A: 138,°F
